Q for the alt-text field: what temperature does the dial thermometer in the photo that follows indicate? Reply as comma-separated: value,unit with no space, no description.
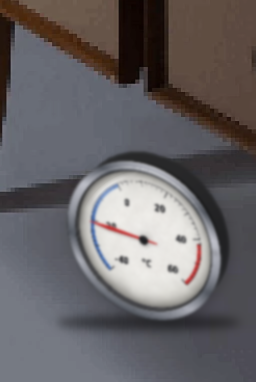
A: -20,°C
